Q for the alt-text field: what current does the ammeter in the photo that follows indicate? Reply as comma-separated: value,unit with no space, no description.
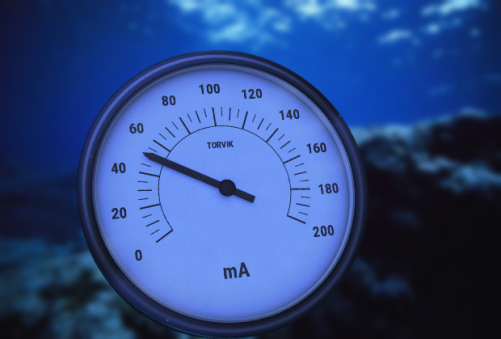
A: 50,mA
